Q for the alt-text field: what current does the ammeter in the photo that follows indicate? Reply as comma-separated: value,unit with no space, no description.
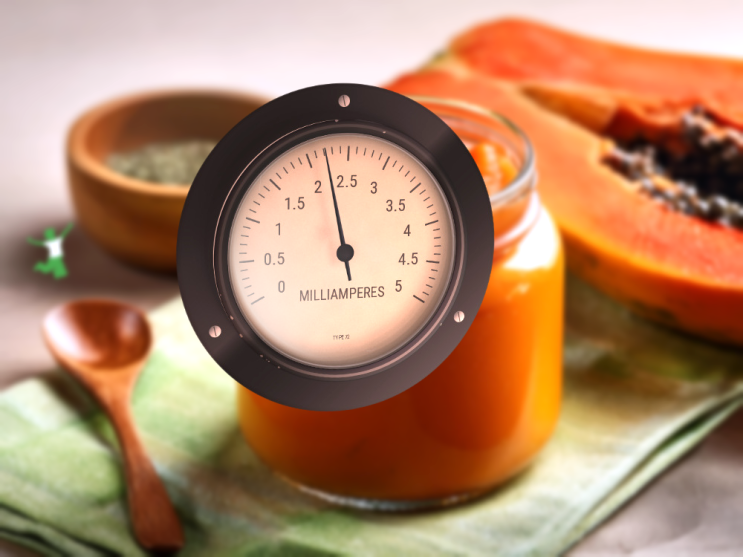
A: 2.2,mA
